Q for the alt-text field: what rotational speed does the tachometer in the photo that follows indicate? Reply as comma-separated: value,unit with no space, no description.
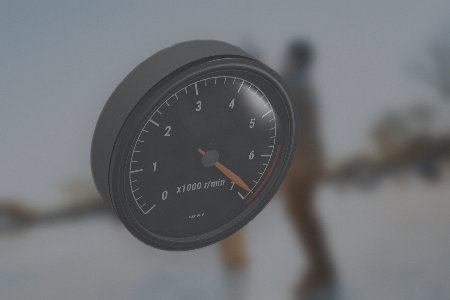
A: 6800,rpm
